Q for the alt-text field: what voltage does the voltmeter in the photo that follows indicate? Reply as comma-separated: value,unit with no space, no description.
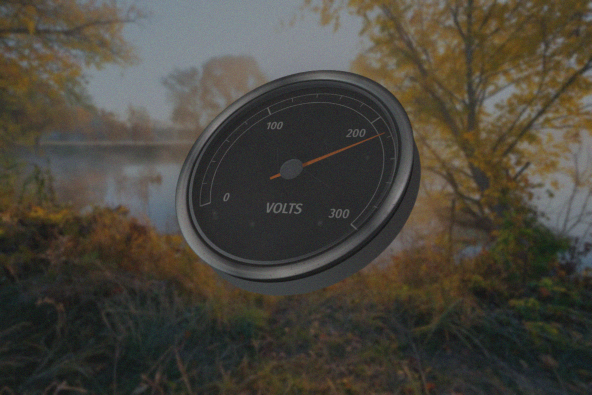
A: 220,V
